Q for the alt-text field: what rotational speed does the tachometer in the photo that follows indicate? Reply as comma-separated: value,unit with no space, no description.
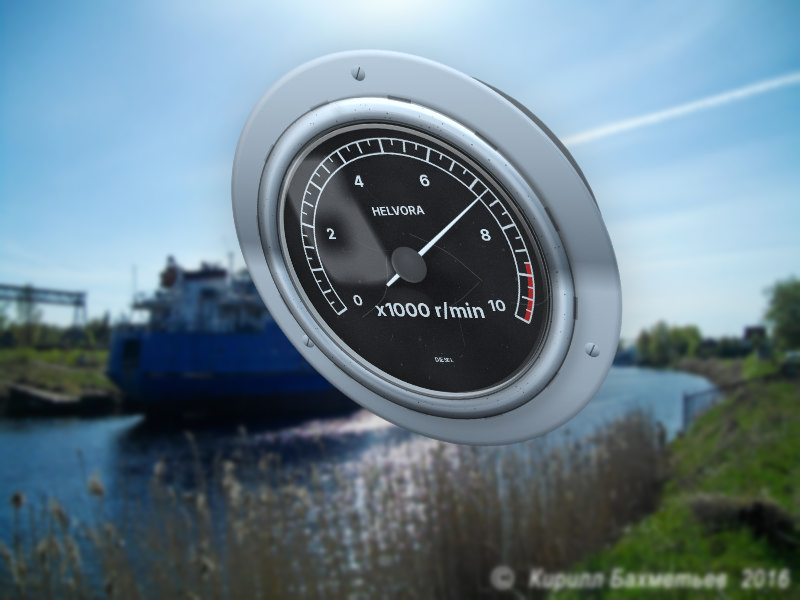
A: 7250,rpm
